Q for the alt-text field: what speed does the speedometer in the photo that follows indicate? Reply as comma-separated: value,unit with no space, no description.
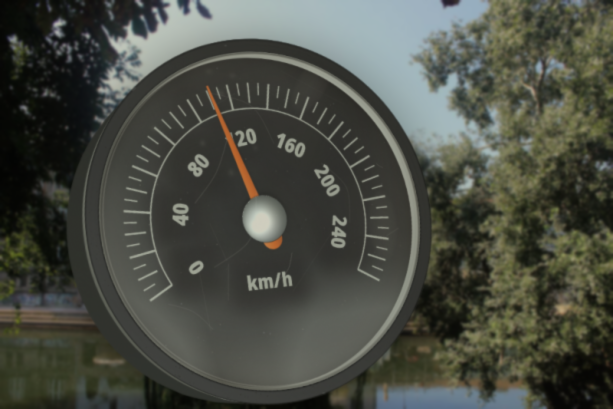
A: 110,km/h
